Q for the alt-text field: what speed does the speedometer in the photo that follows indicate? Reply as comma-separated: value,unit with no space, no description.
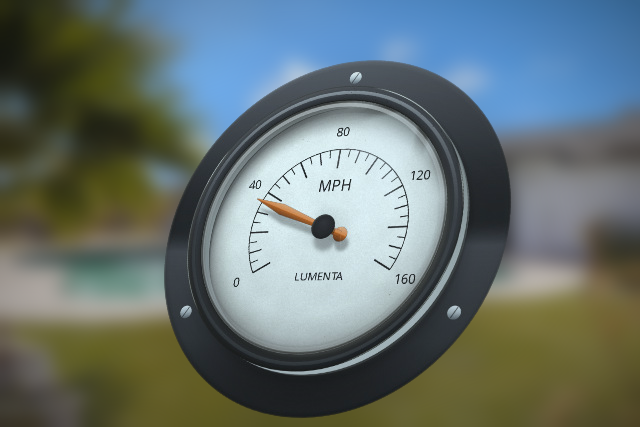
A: 35,mph
